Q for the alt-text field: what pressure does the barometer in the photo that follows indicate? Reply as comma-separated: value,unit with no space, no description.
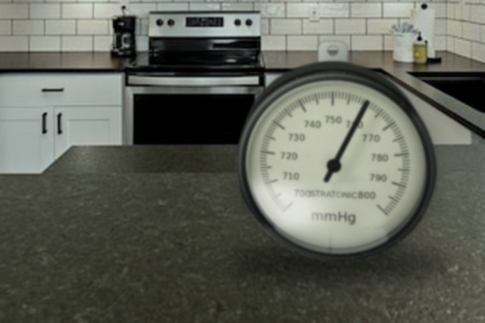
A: 760,mmHg
